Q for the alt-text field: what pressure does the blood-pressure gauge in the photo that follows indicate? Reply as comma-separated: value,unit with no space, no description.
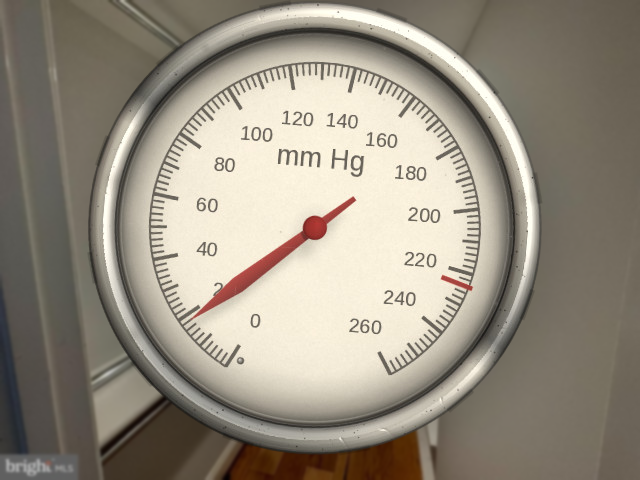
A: 18,mmHg
